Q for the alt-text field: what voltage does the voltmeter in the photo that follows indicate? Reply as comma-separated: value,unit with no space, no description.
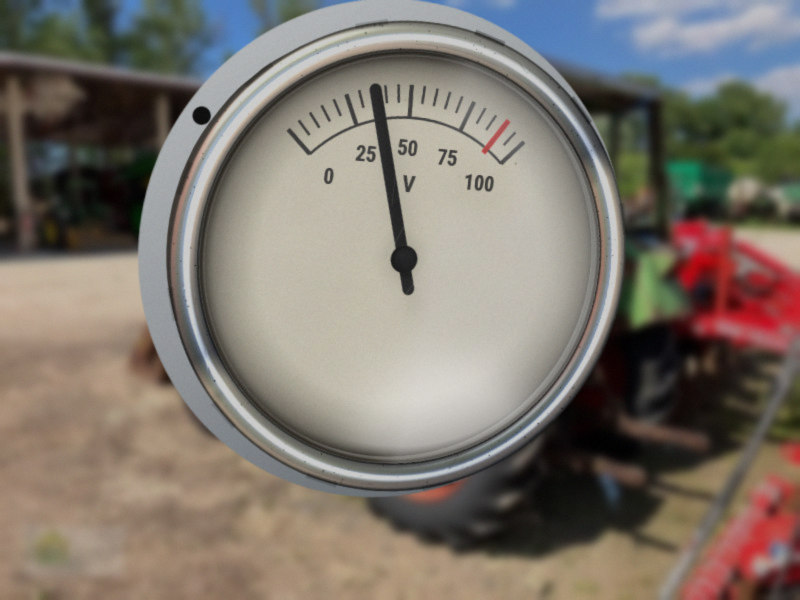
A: 35,V
